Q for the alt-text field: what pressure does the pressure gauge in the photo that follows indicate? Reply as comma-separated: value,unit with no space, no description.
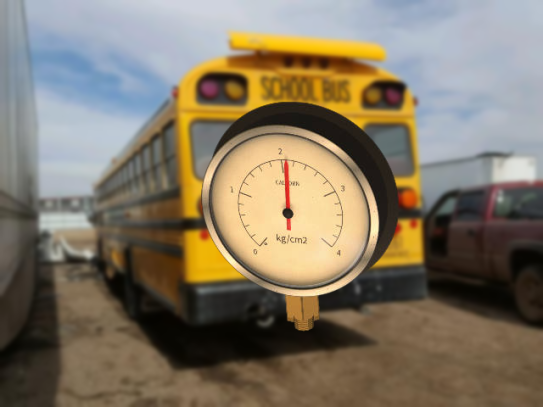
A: 2.1,kg/cm²
